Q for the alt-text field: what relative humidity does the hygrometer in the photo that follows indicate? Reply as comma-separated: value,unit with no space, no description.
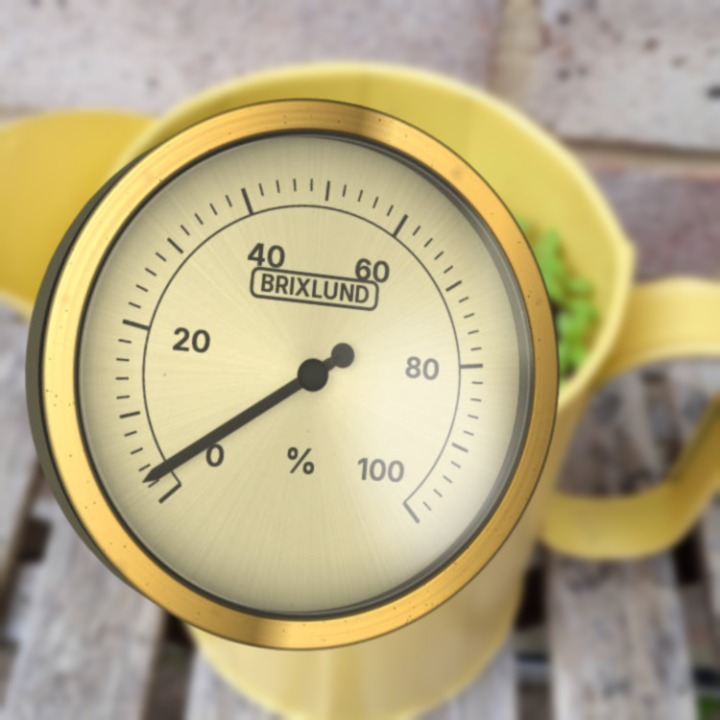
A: 3,%
